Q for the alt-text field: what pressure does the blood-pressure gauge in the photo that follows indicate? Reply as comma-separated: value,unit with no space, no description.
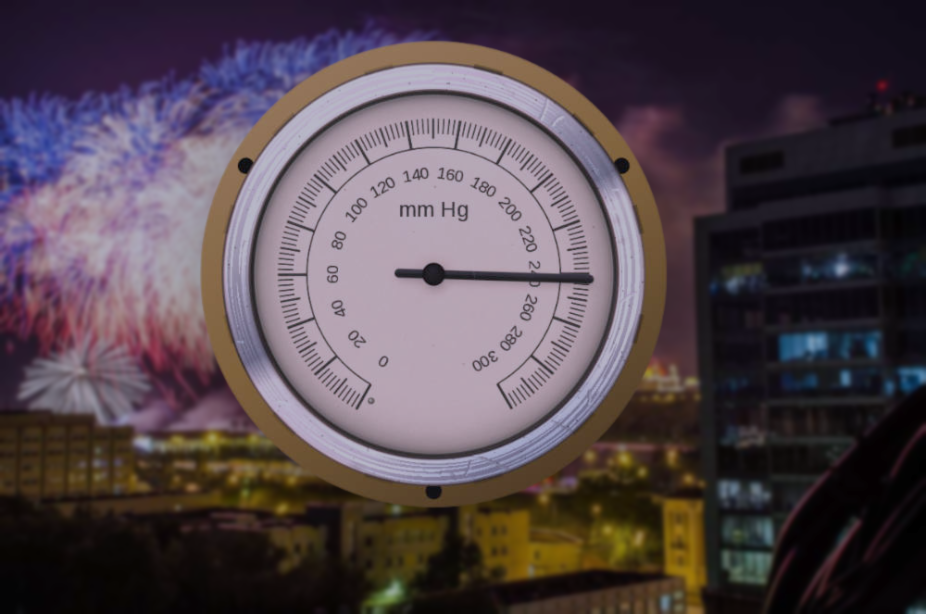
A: 242,mmHg
